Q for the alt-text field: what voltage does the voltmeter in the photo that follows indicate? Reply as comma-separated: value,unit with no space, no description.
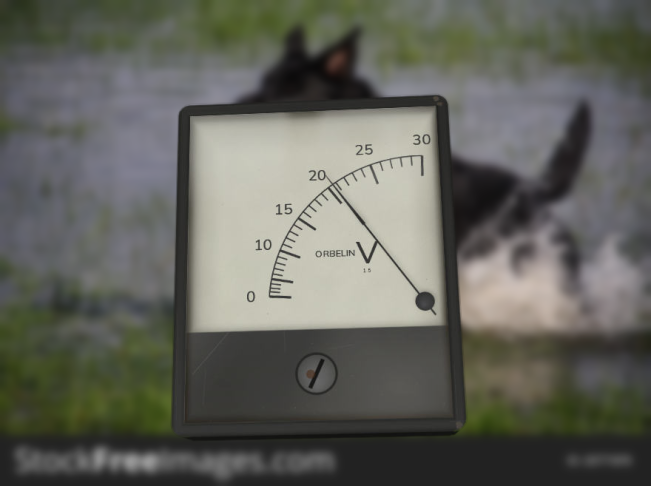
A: 20.5,V
